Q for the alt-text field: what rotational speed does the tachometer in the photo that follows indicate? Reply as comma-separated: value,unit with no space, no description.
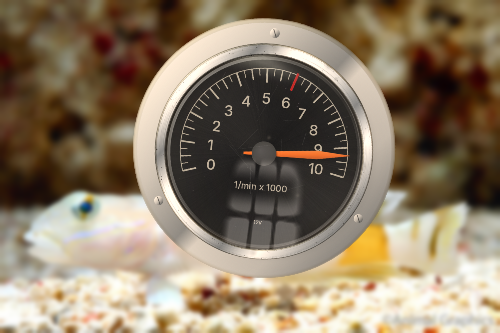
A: 9250,rpm
